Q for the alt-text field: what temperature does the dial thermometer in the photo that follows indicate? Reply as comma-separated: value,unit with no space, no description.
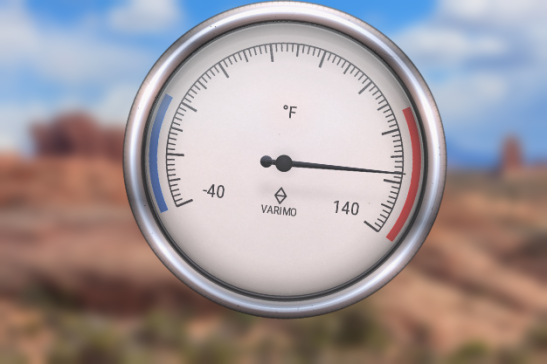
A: 116,°F
